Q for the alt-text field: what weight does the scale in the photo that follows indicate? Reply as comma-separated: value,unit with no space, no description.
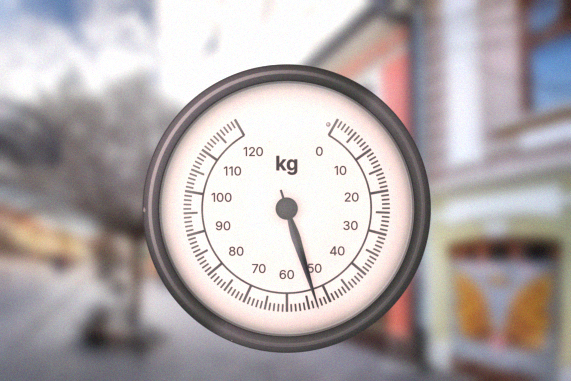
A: 53,kg
